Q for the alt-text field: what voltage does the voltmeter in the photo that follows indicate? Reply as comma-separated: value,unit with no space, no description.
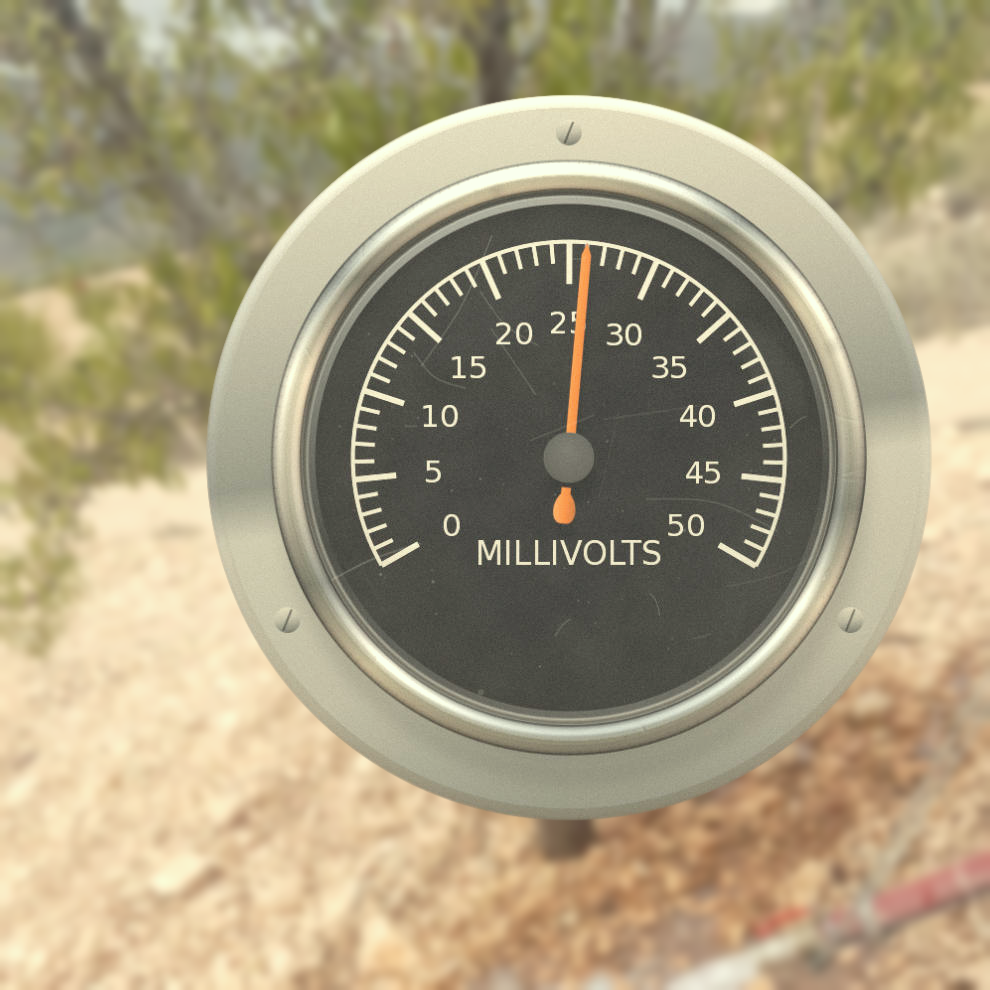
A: 26,mV
